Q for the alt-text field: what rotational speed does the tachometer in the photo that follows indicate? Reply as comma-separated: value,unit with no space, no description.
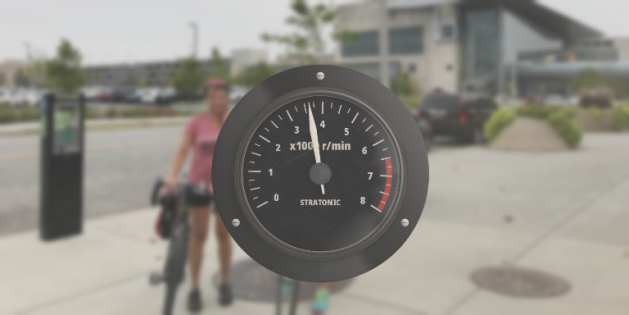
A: 3625,rpm
